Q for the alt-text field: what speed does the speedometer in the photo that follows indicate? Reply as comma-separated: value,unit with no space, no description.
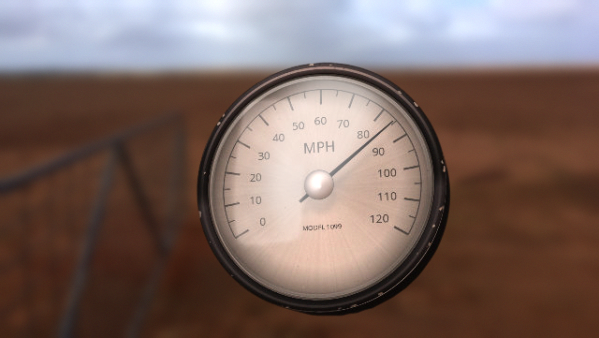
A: 85,mph
